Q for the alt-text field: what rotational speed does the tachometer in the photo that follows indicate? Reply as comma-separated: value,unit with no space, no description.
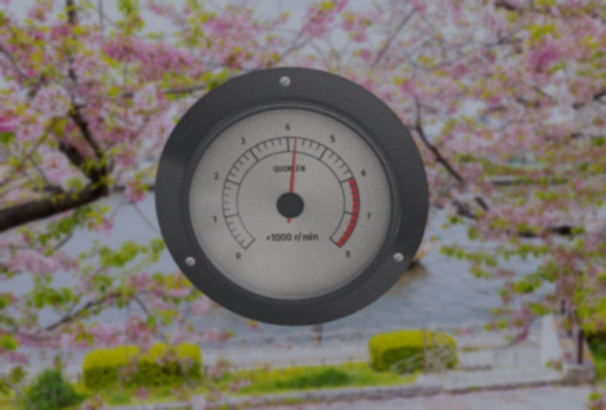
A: 4200,rpm
